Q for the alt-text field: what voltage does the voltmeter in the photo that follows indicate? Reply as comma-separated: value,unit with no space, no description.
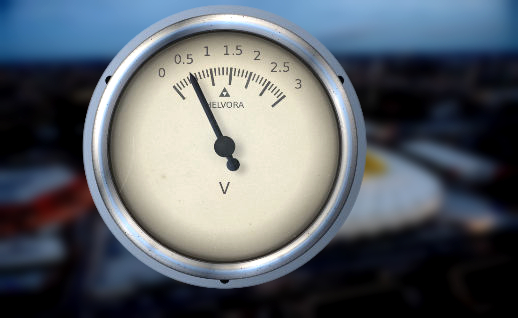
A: 0.5,V
